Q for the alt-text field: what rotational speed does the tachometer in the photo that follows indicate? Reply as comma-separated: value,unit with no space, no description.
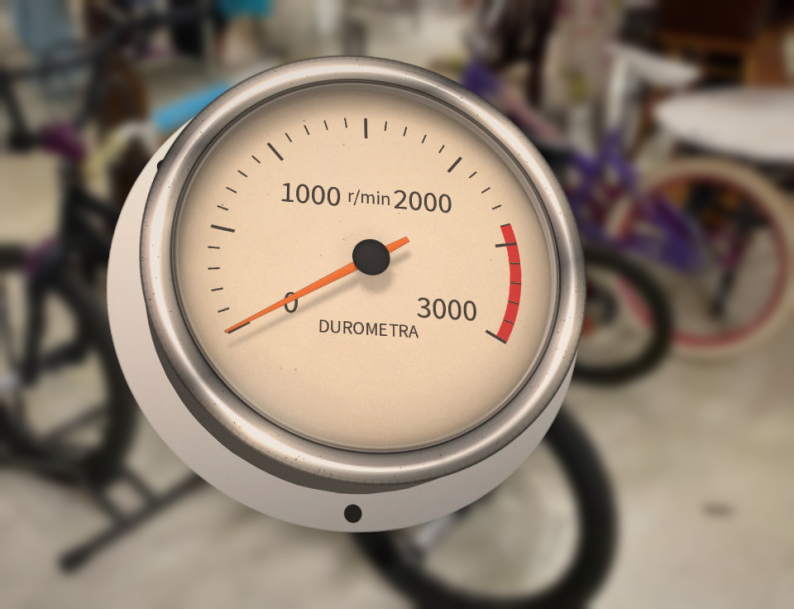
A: 0,rpm
